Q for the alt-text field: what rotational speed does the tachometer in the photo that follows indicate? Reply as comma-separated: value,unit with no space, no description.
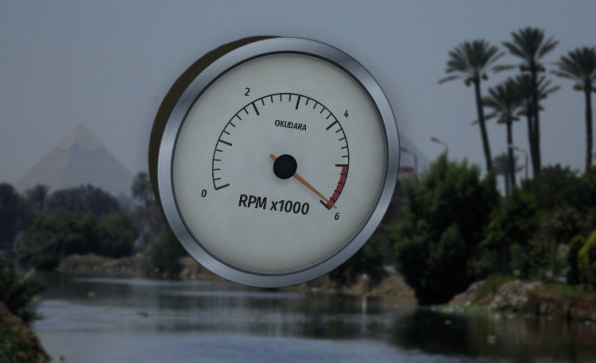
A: 5900,rpm
